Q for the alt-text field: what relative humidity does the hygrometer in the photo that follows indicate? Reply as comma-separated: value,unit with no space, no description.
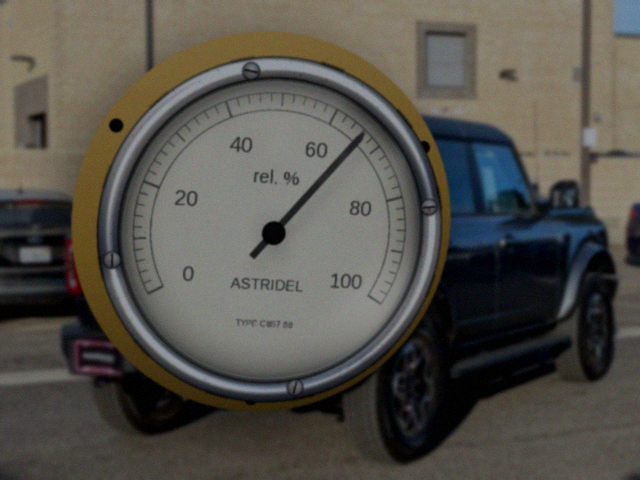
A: 66,%
